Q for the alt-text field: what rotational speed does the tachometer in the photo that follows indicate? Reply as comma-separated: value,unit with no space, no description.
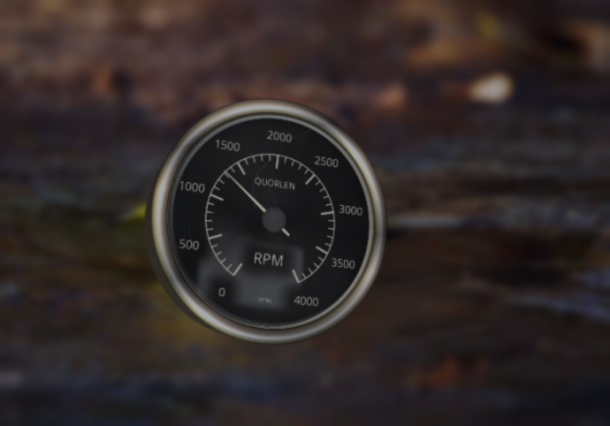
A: 1300,rpm
